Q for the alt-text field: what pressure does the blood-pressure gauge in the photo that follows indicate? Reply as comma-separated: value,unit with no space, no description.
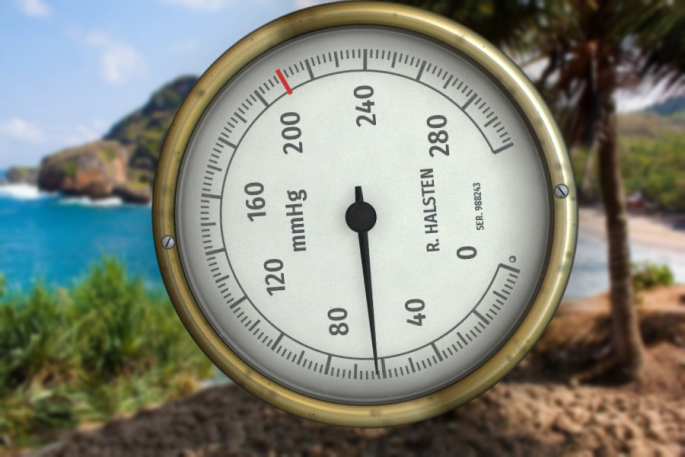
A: 62,mmHg
